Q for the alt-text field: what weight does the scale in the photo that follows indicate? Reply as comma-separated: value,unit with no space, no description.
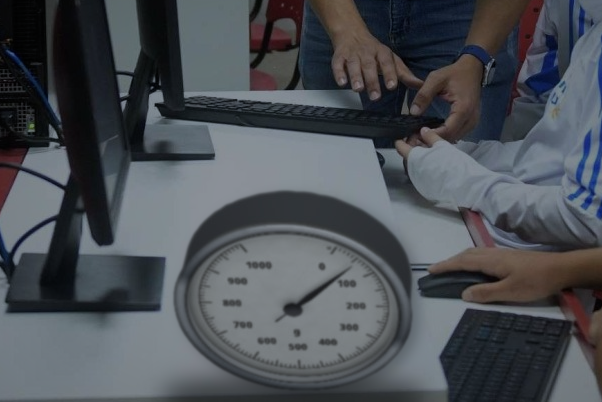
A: 50,g
